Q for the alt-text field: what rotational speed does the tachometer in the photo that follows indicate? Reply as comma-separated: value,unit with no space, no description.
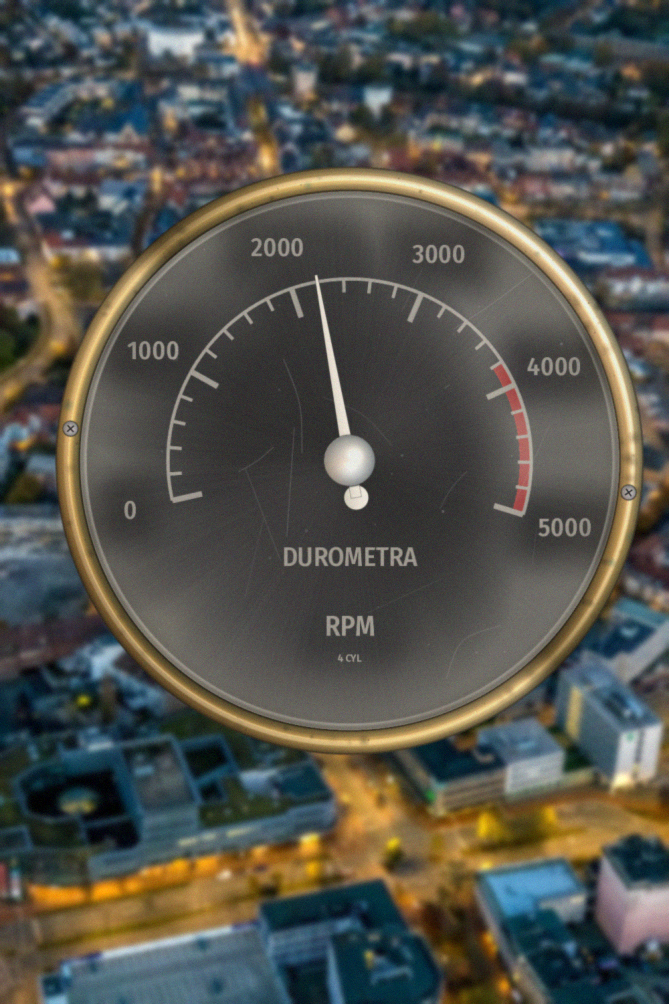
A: 2200,rpm
